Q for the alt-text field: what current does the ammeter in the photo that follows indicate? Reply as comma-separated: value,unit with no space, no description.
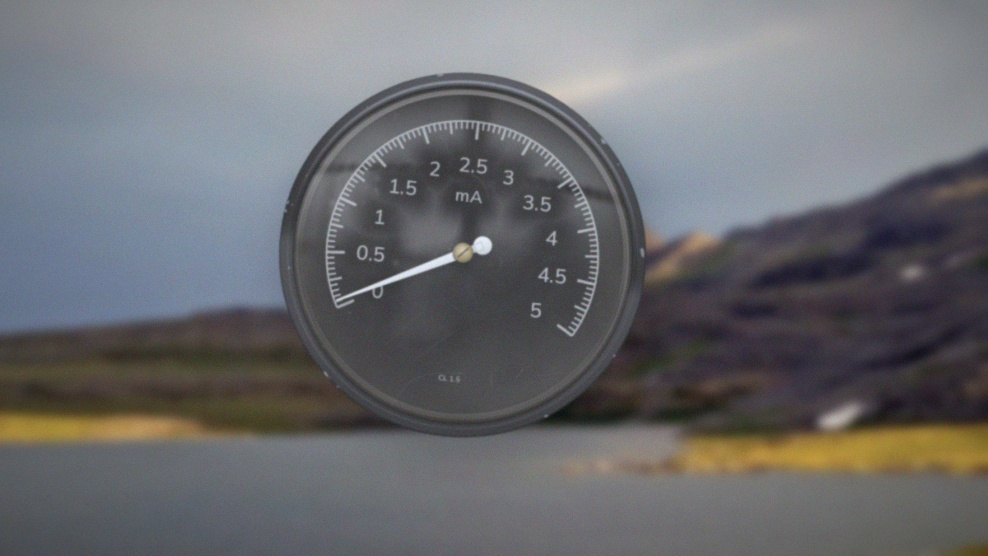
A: 0.05,mA
